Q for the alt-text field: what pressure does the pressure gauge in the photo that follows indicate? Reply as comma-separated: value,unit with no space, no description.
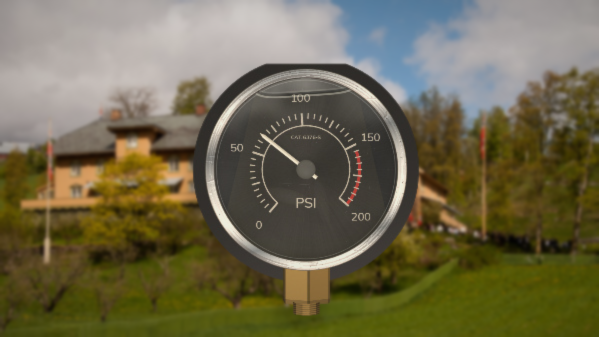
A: 65,psi
